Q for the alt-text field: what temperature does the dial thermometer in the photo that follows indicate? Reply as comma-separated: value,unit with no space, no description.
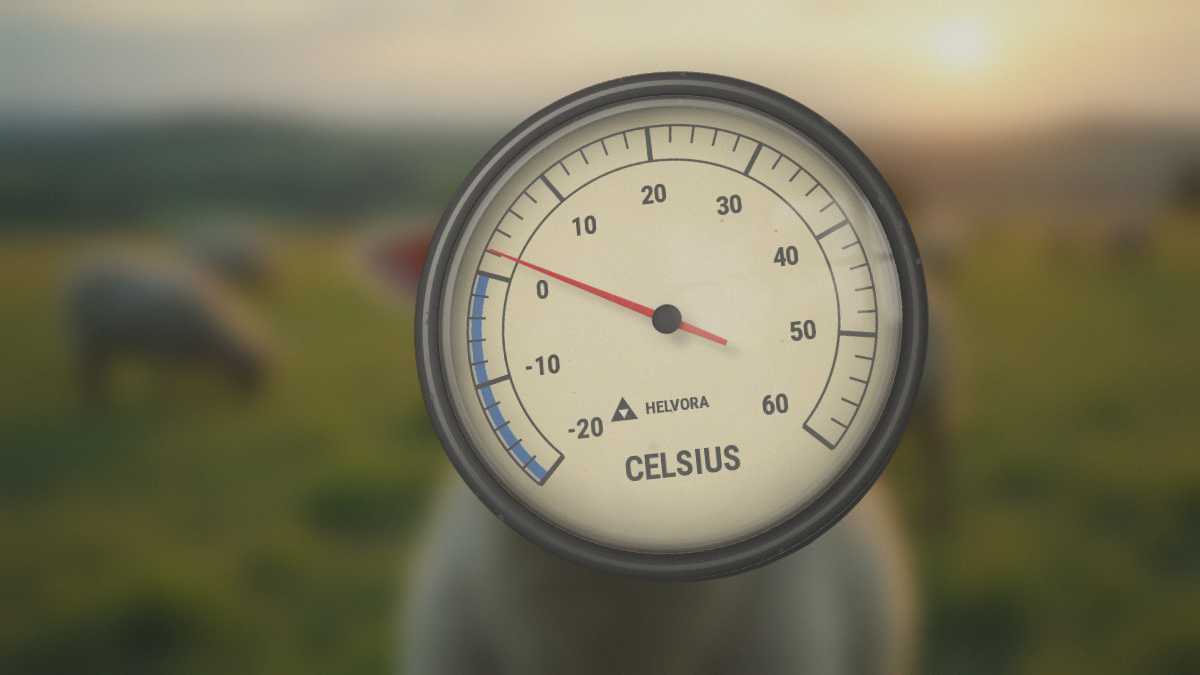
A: 2,°C
